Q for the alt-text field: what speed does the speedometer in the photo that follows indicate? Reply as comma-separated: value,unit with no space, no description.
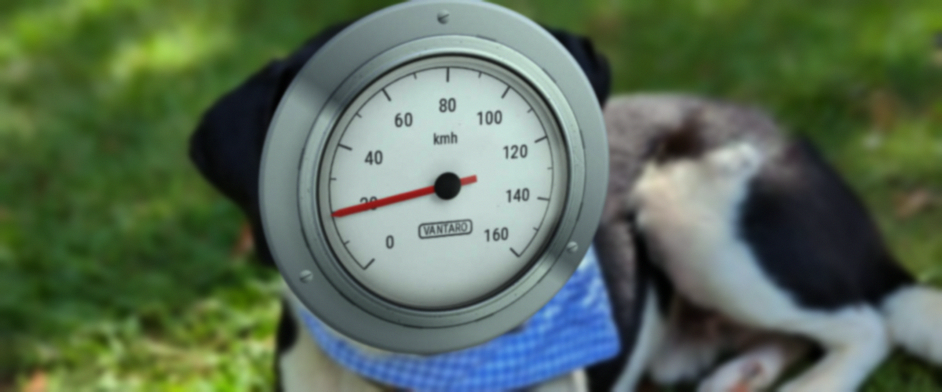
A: 20,km/h
